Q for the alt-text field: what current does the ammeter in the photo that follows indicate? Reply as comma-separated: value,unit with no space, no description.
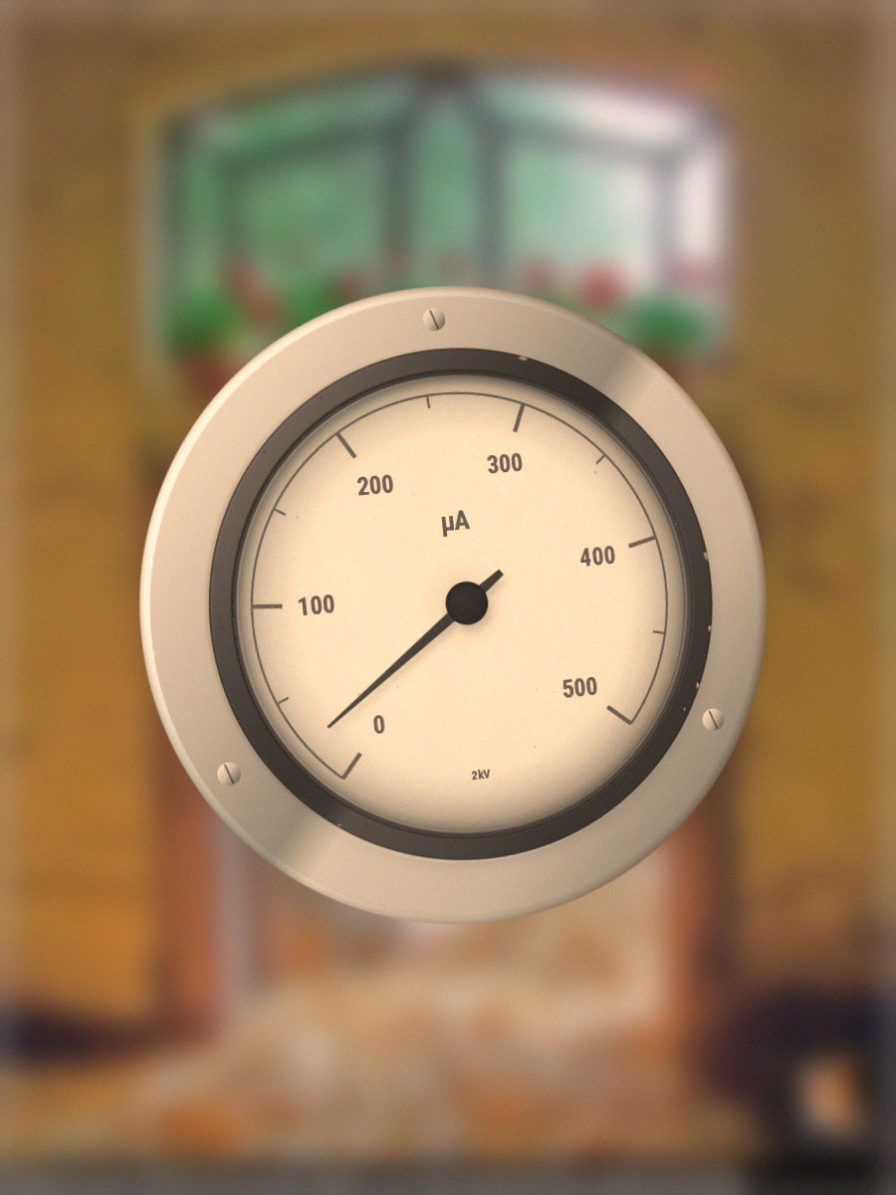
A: 25,µA
